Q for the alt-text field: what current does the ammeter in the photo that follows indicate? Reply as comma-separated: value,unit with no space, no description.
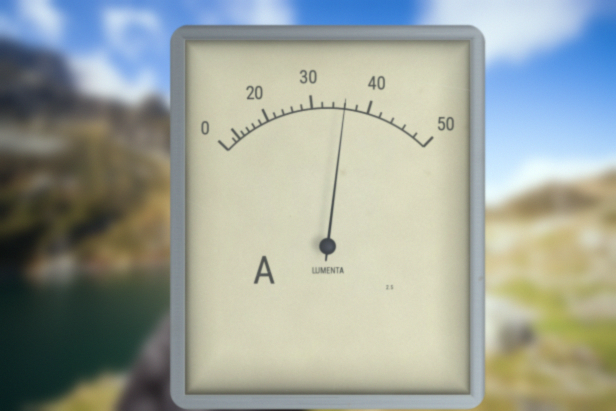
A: 36,A
